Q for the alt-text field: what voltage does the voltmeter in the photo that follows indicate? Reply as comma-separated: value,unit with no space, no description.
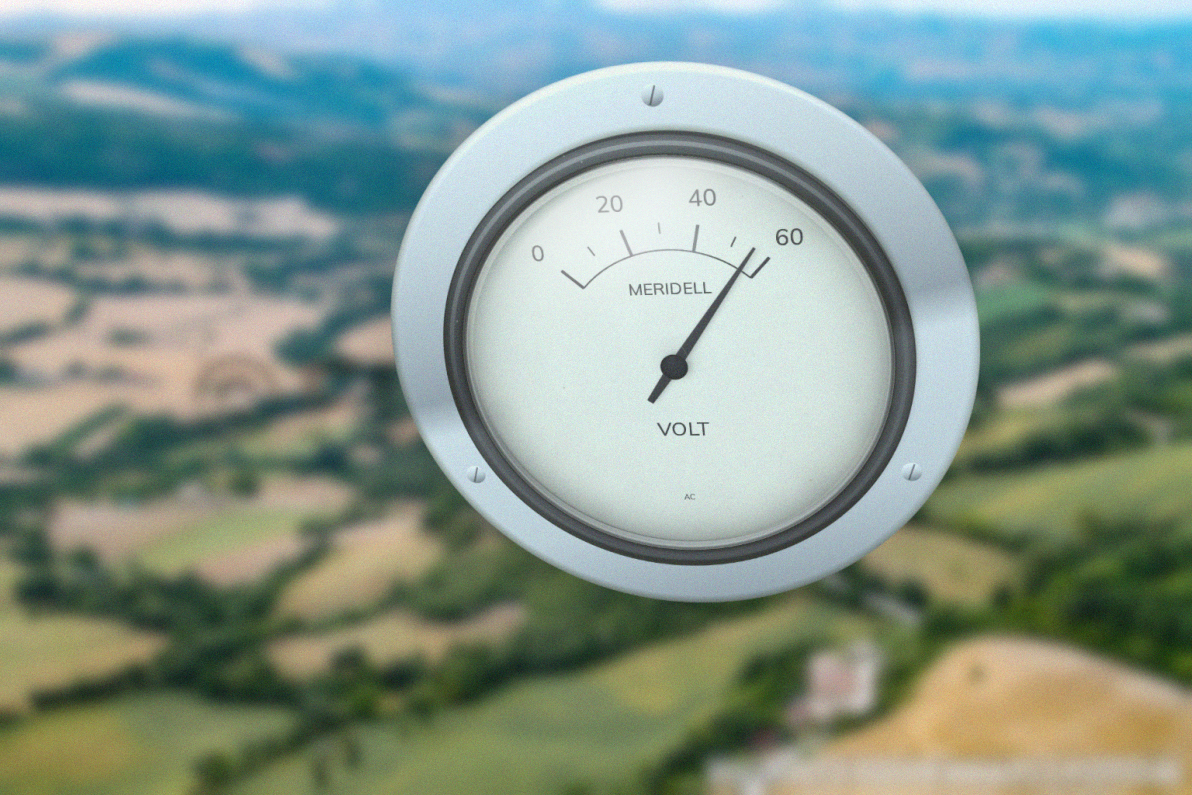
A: 55,V
